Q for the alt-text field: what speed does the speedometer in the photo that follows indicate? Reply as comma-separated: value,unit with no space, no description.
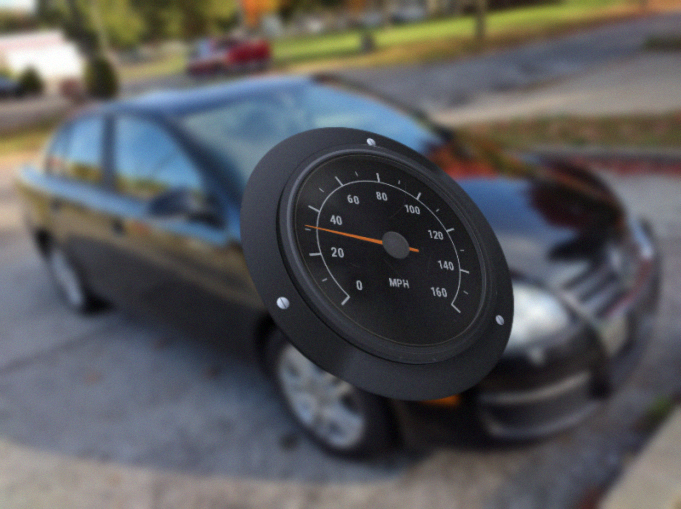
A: 30,mph
